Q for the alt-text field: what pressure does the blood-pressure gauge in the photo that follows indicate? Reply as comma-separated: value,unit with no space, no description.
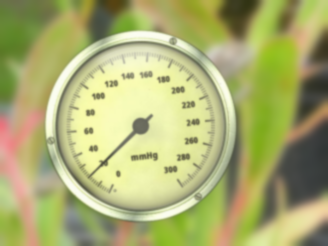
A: 20,mmHg
